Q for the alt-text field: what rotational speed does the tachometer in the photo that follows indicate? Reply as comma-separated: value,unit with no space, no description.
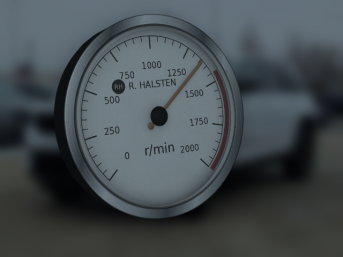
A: 1350,rpm
